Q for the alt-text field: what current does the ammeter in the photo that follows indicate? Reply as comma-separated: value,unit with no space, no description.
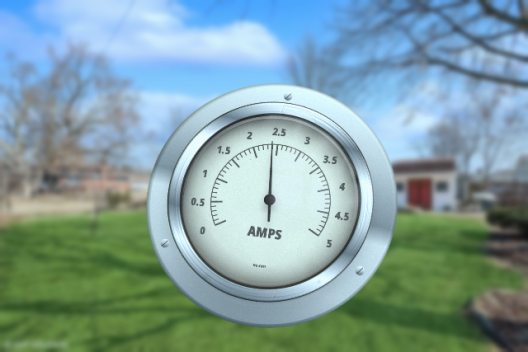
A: 2.4,A
